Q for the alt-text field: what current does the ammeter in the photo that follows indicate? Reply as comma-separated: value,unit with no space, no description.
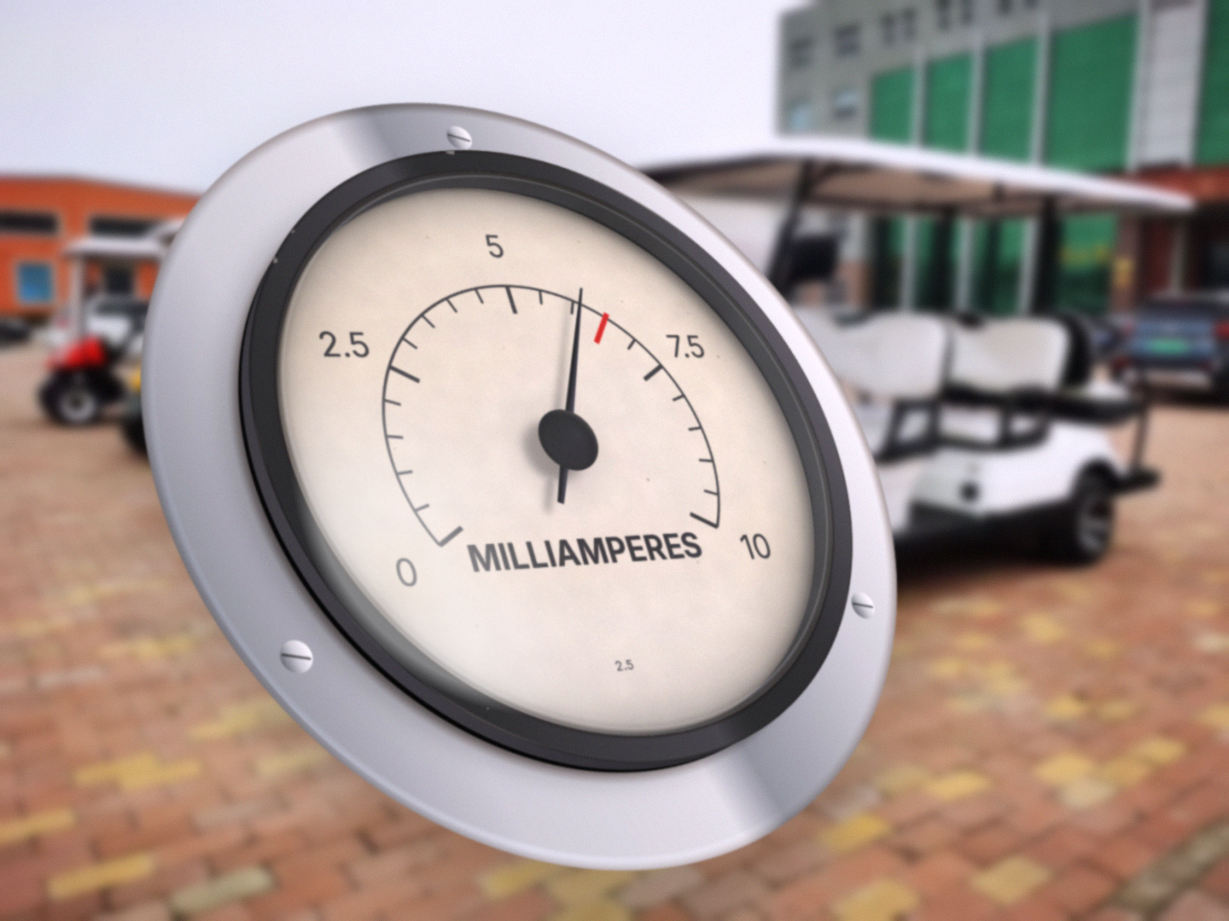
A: 6,mA
